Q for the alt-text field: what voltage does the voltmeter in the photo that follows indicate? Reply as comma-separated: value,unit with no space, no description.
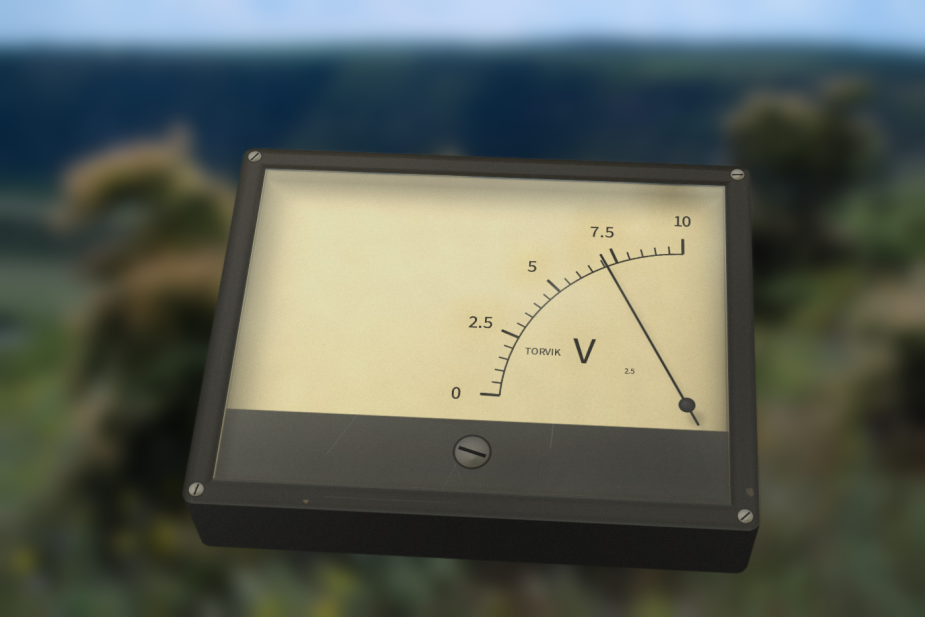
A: 7,V
